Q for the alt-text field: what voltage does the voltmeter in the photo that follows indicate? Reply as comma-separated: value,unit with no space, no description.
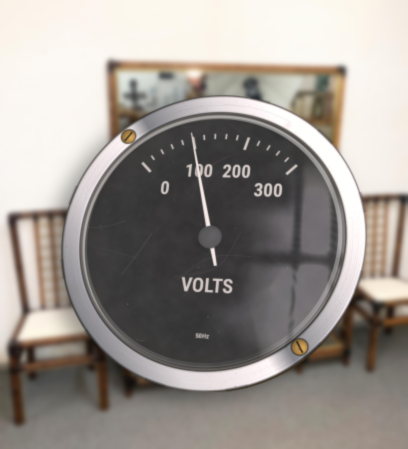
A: 100,V
